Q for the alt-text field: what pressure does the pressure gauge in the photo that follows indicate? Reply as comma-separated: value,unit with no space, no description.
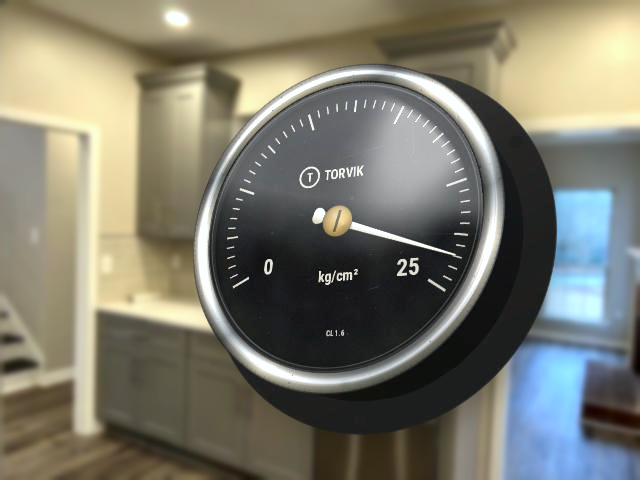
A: 23.5,kg/cm²
